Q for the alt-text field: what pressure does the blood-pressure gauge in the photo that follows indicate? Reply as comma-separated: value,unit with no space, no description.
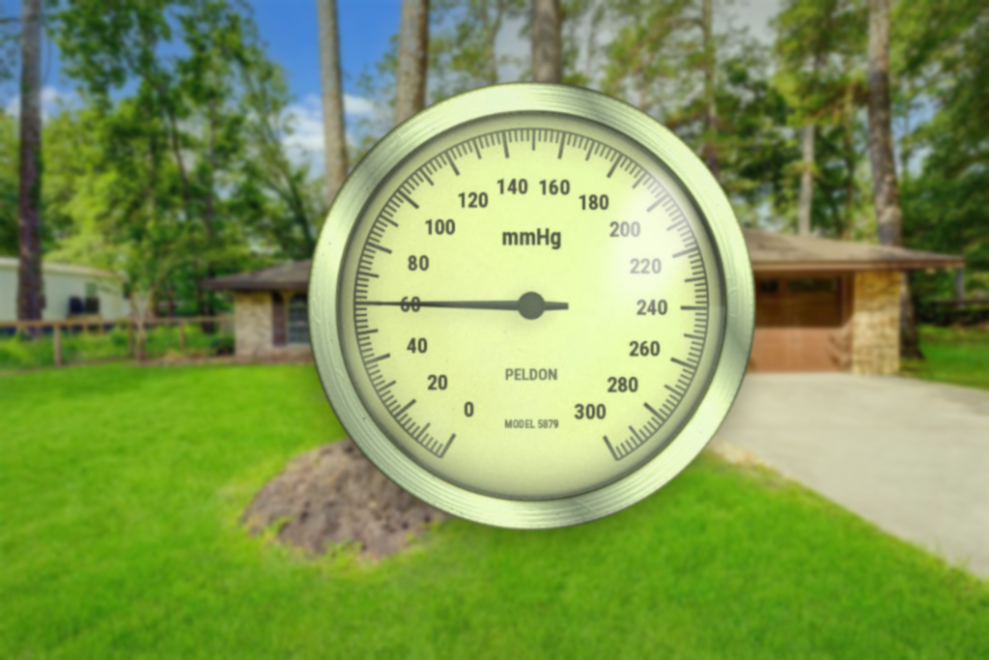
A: 60,mmHg
